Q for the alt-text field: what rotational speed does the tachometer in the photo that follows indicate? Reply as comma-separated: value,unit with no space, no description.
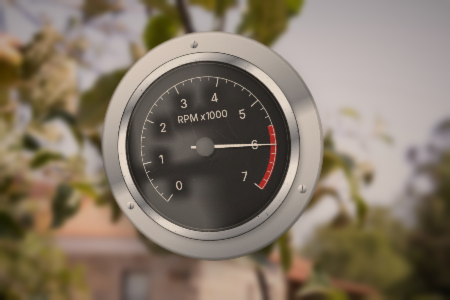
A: 6000,rpm
